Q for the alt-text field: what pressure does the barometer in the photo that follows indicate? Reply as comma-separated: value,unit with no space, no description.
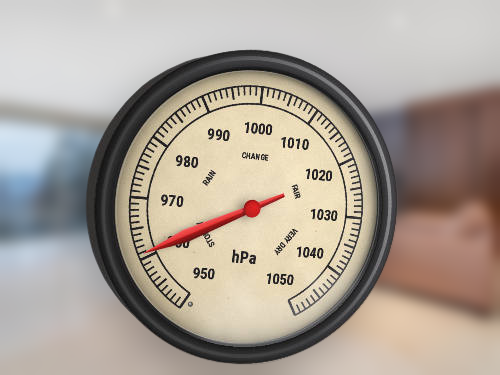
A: 961,hPa
